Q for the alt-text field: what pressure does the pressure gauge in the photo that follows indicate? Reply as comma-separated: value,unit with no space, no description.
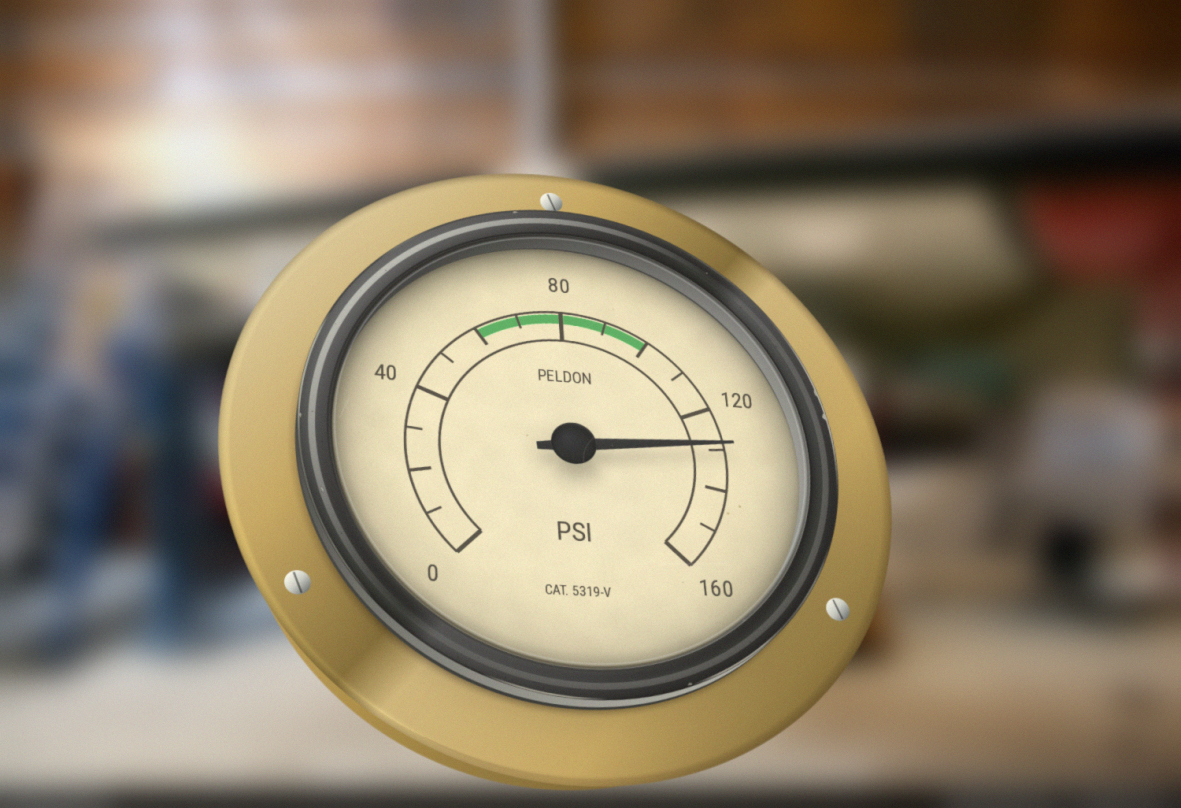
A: 130,psi
